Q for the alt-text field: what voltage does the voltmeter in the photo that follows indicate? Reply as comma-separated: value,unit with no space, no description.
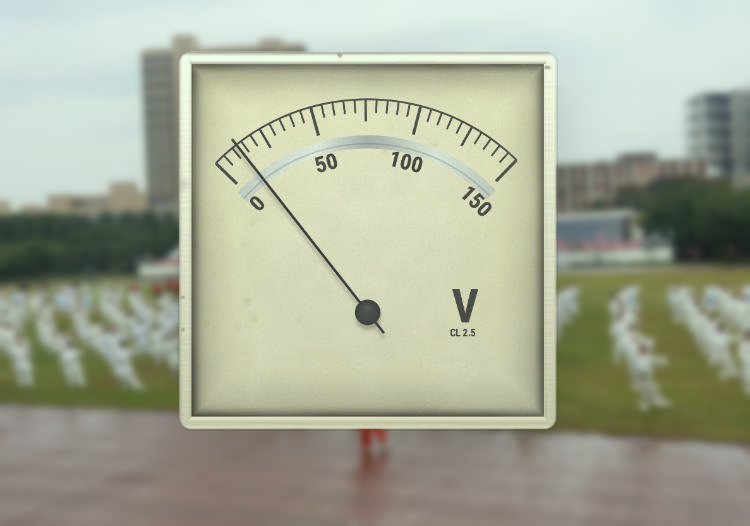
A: 12.5,V
